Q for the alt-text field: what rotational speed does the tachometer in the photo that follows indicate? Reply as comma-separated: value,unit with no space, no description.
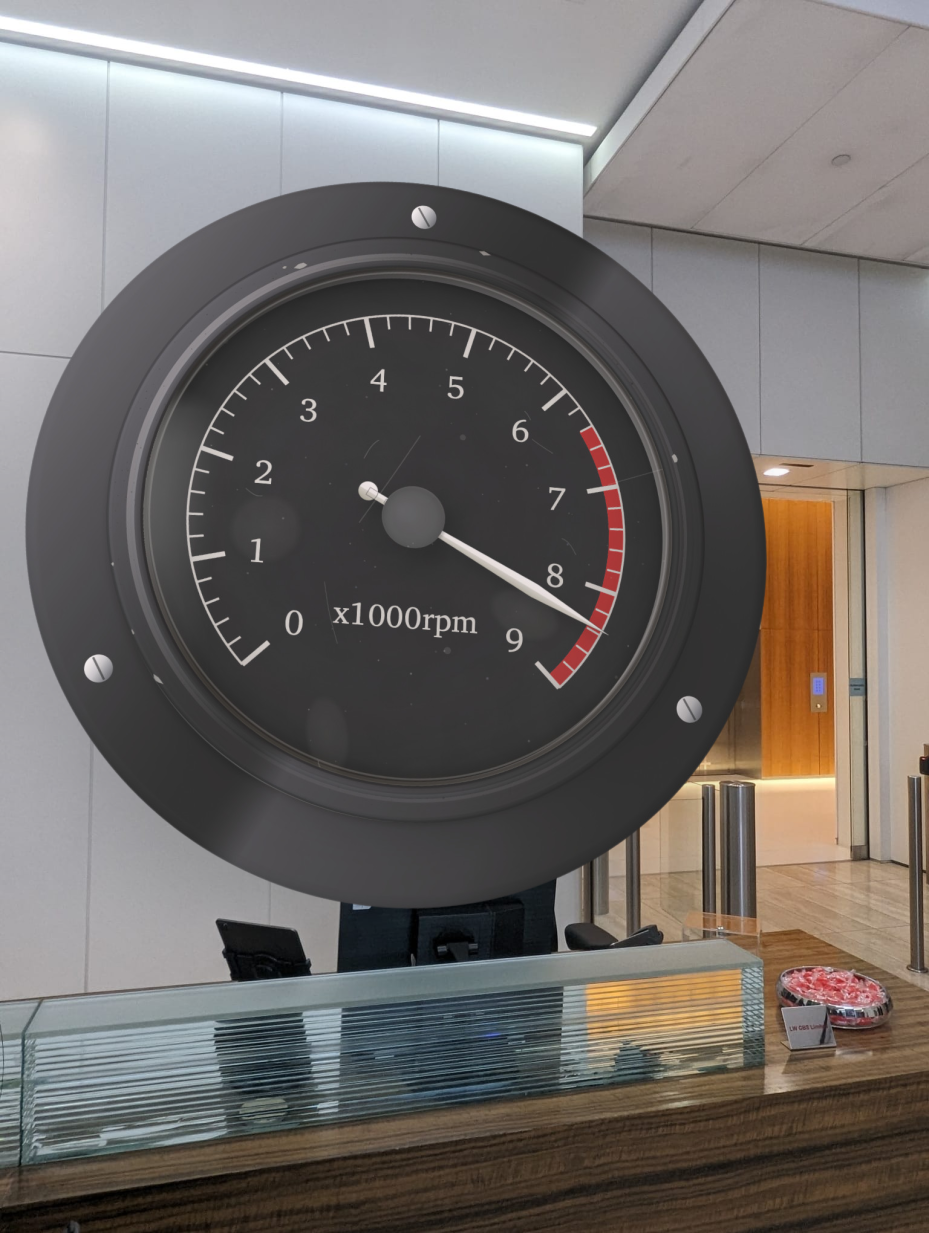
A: 8400,rpm
